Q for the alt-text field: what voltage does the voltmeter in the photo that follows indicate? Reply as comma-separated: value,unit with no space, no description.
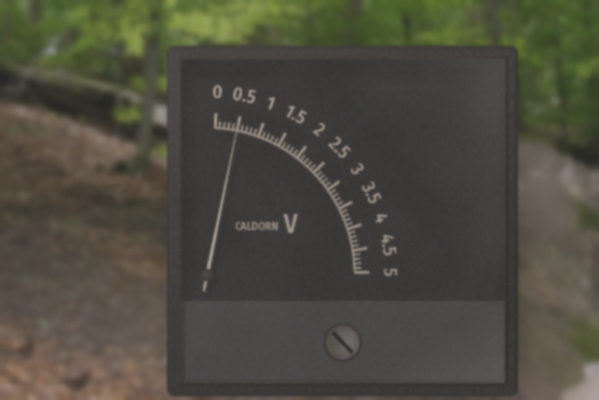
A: 0.5,V
